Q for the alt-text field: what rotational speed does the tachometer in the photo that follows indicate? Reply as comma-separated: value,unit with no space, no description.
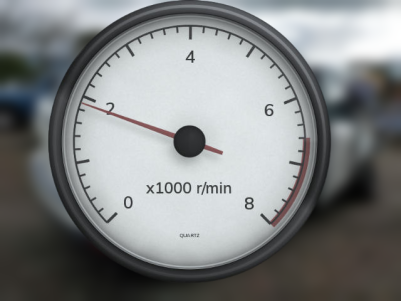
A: 1900,rpm
